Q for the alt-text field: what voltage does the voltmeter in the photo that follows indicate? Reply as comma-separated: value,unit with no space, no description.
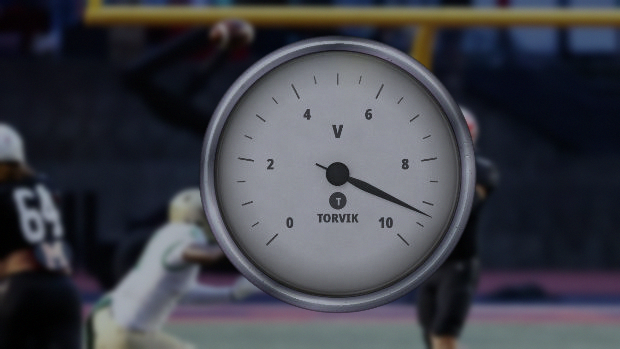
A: 9.25,V
